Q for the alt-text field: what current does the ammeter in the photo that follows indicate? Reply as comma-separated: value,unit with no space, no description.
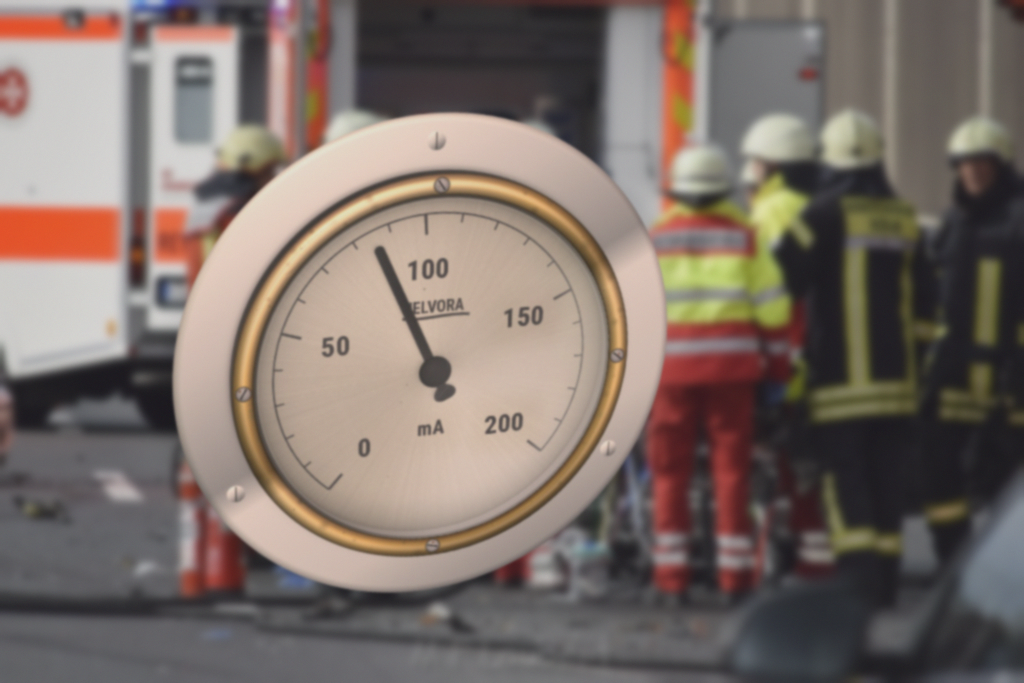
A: 85,mA
